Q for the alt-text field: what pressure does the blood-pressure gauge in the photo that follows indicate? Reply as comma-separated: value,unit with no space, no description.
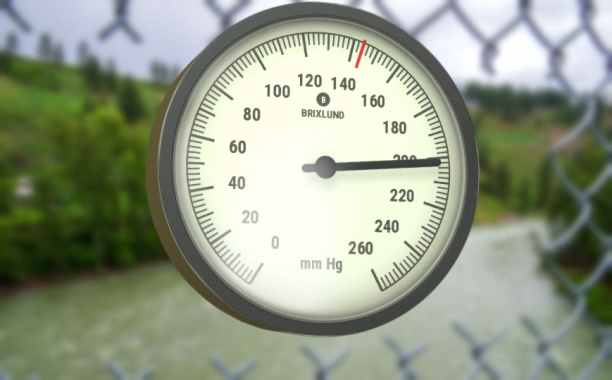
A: 202,mmHg
